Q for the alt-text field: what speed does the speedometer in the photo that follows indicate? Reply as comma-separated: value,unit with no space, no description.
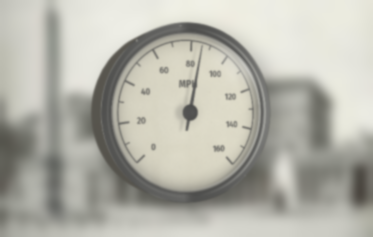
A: 85,mph
